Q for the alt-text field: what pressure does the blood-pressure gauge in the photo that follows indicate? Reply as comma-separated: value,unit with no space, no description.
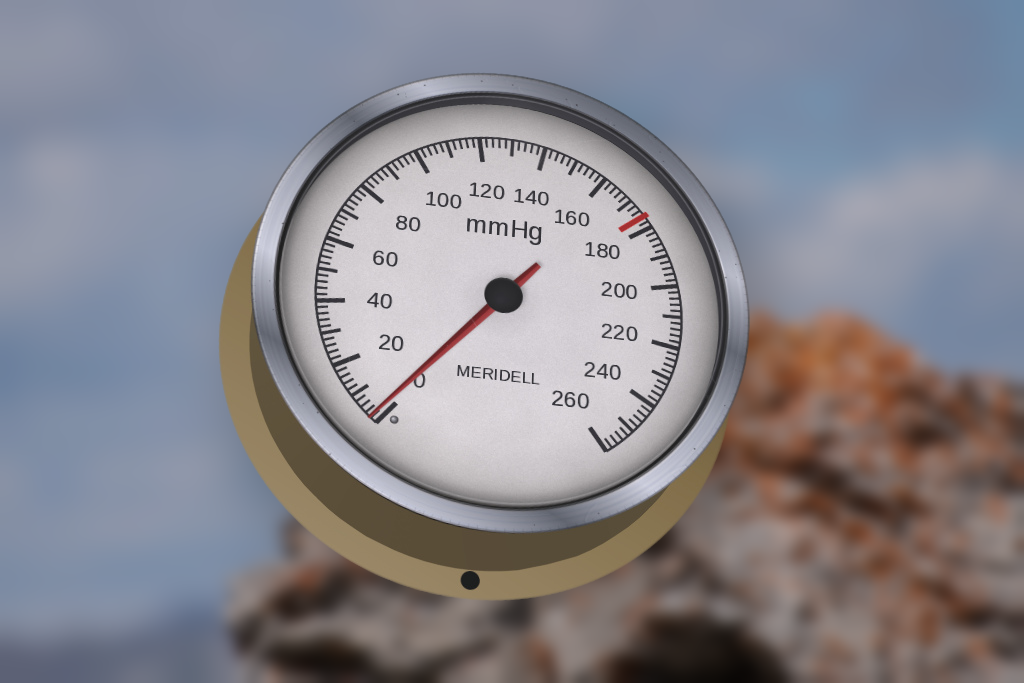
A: 2,mmHg
